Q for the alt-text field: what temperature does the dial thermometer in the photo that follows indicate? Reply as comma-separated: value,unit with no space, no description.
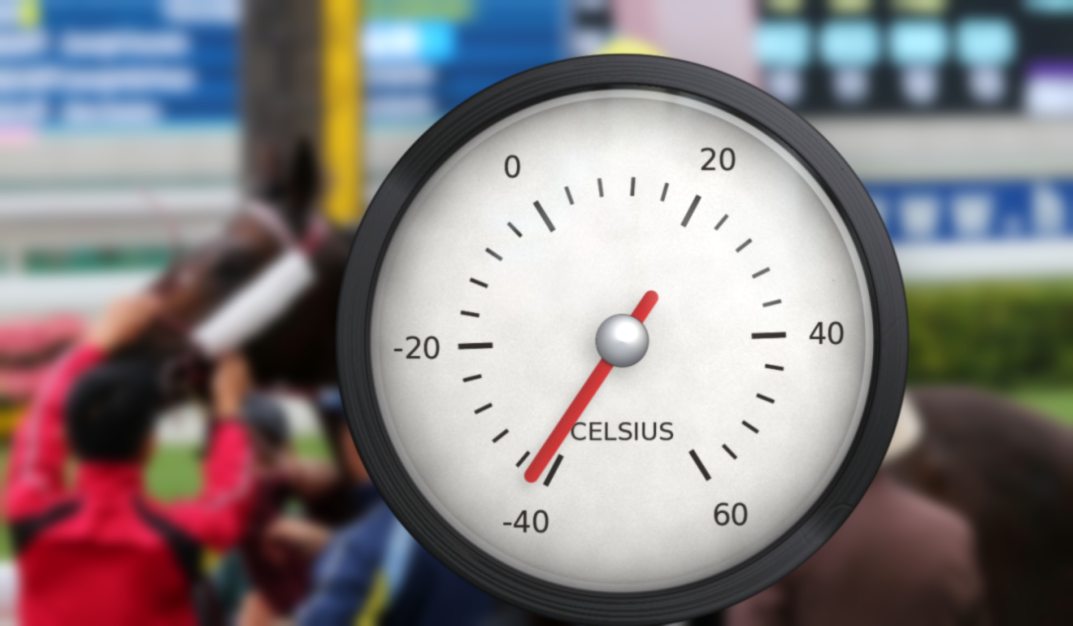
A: -38,°C
